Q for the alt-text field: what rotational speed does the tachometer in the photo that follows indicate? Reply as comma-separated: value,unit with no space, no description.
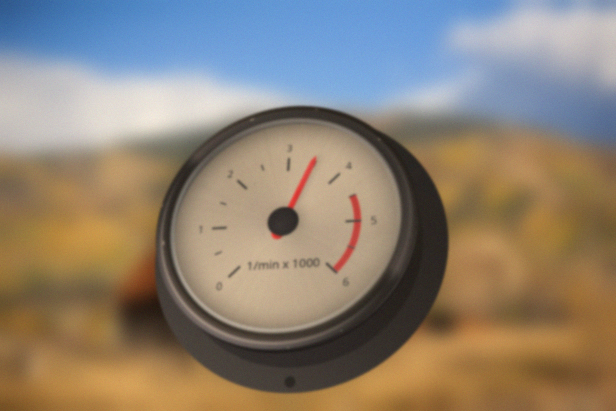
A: 3500,rpm
